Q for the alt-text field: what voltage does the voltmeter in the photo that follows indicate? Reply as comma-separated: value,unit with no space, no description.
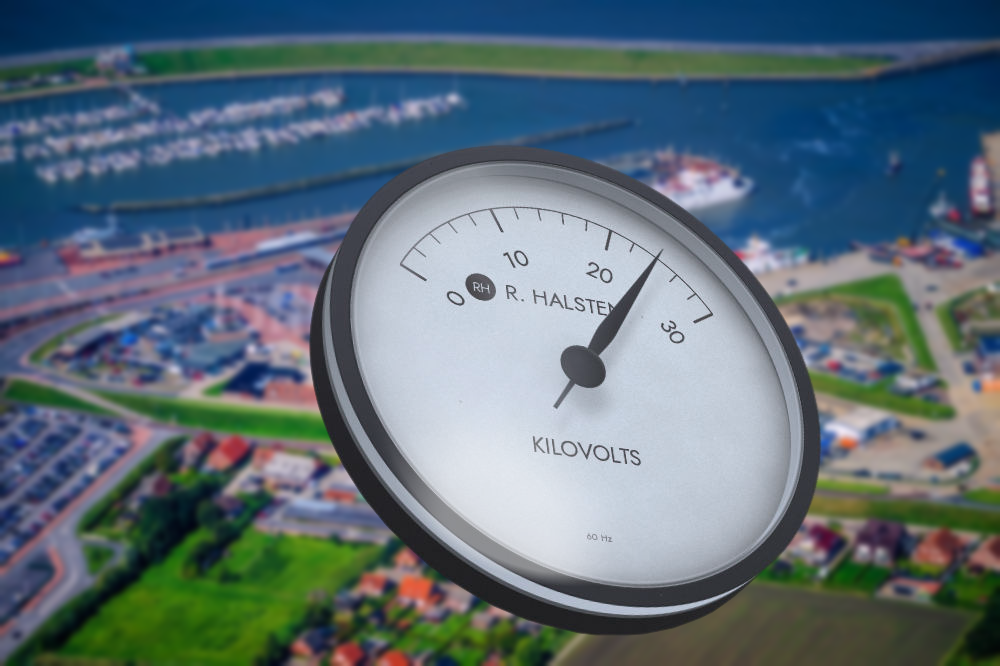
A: 24,kV
